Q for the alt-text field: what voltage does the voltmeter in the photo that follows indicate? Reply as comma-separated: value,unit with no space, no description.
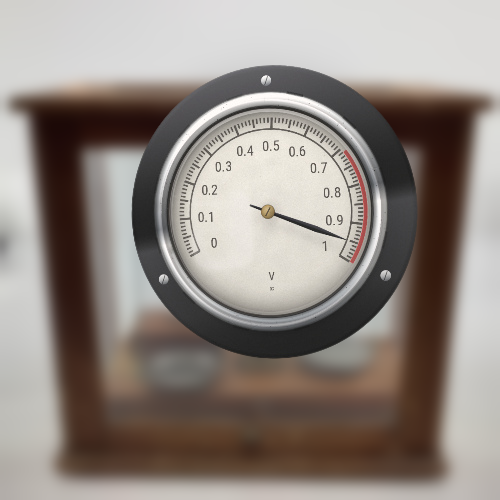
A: 0.95,V
